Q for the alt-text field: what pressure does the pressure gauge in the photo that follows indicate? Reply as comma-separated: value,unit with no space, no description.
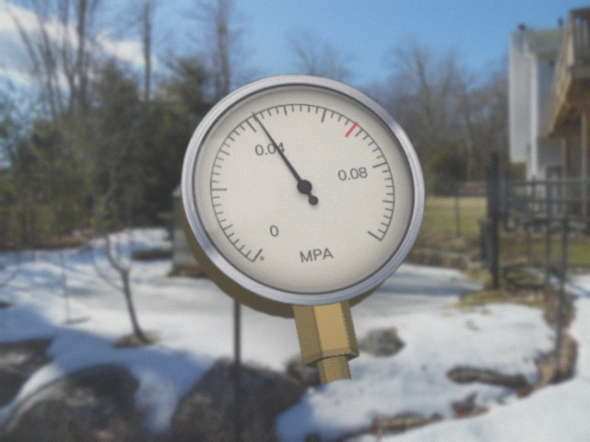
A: 0.042,MPa
